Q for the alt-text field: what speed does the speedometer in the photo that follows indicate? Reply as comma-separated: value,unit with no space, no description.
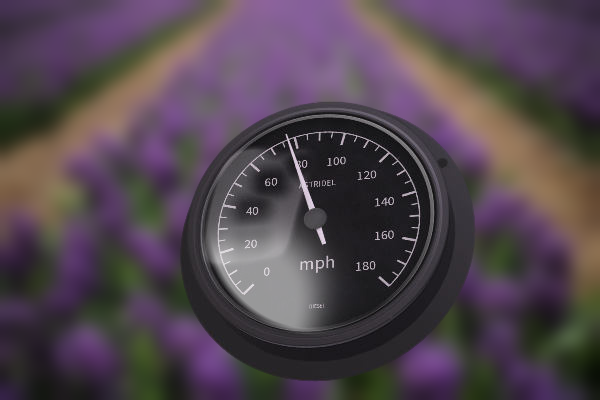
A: 77.5,mph
